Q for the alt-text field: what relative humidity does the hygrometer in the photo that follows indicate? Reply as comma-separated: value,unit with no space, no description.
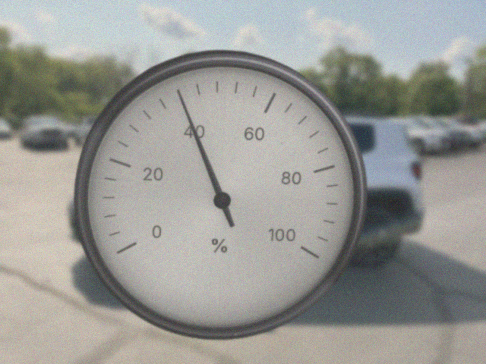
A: 40,%
